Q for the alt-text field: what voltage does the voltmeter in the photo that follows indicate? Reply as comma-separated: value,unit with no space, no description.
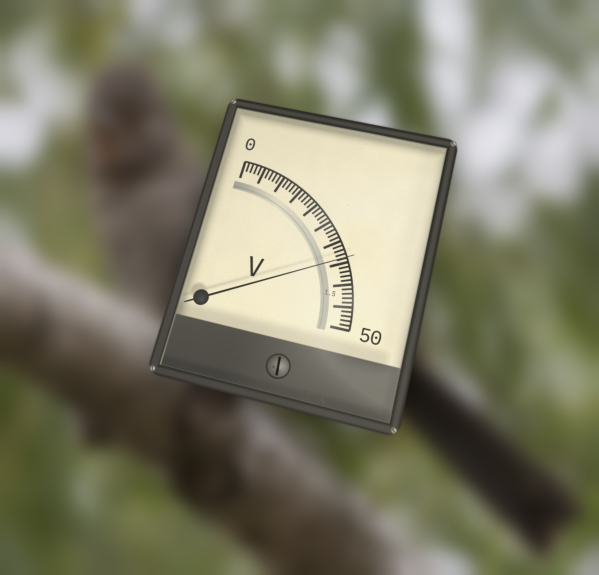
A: 34,V
